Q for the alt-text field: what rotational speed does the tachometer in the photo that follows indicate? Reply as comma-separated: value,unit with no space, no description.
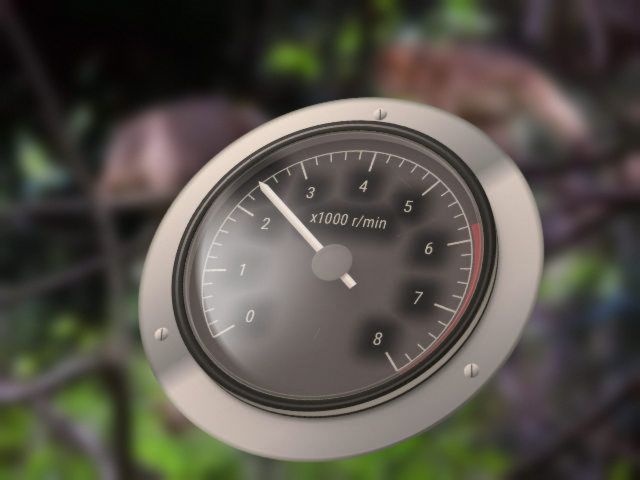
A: 2400,rpm
